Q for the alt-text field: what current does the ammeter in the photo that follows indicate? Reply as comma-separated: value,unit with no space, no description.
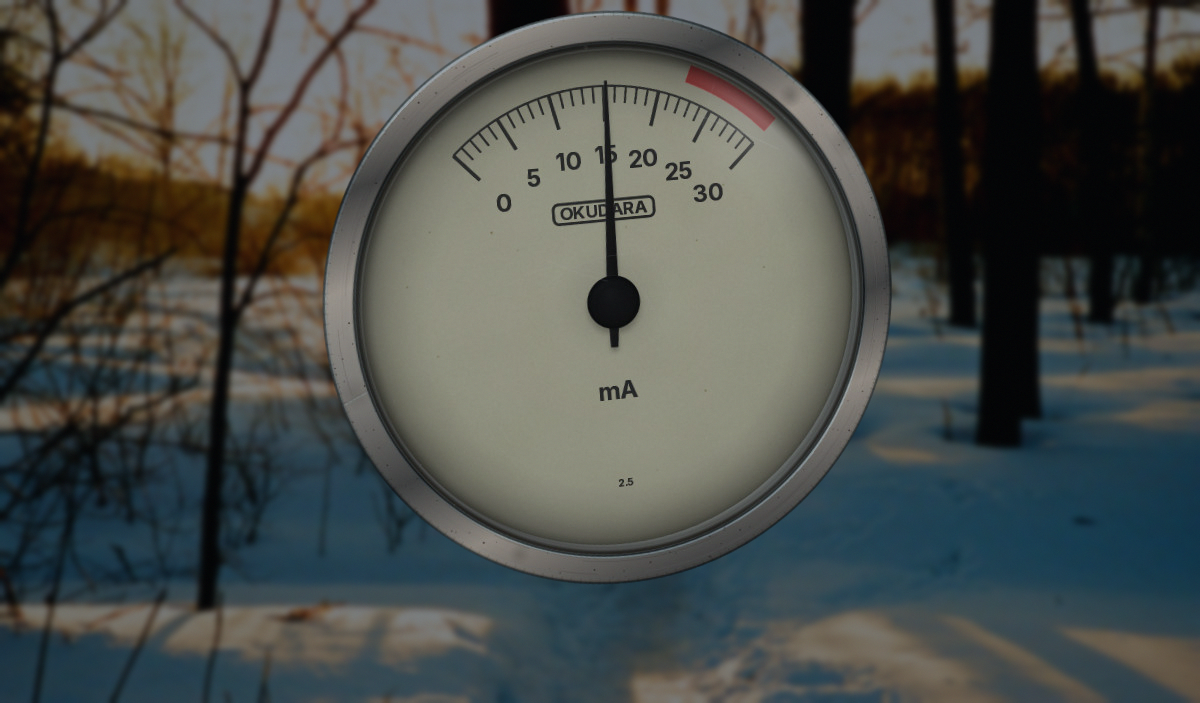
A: 15,mA
